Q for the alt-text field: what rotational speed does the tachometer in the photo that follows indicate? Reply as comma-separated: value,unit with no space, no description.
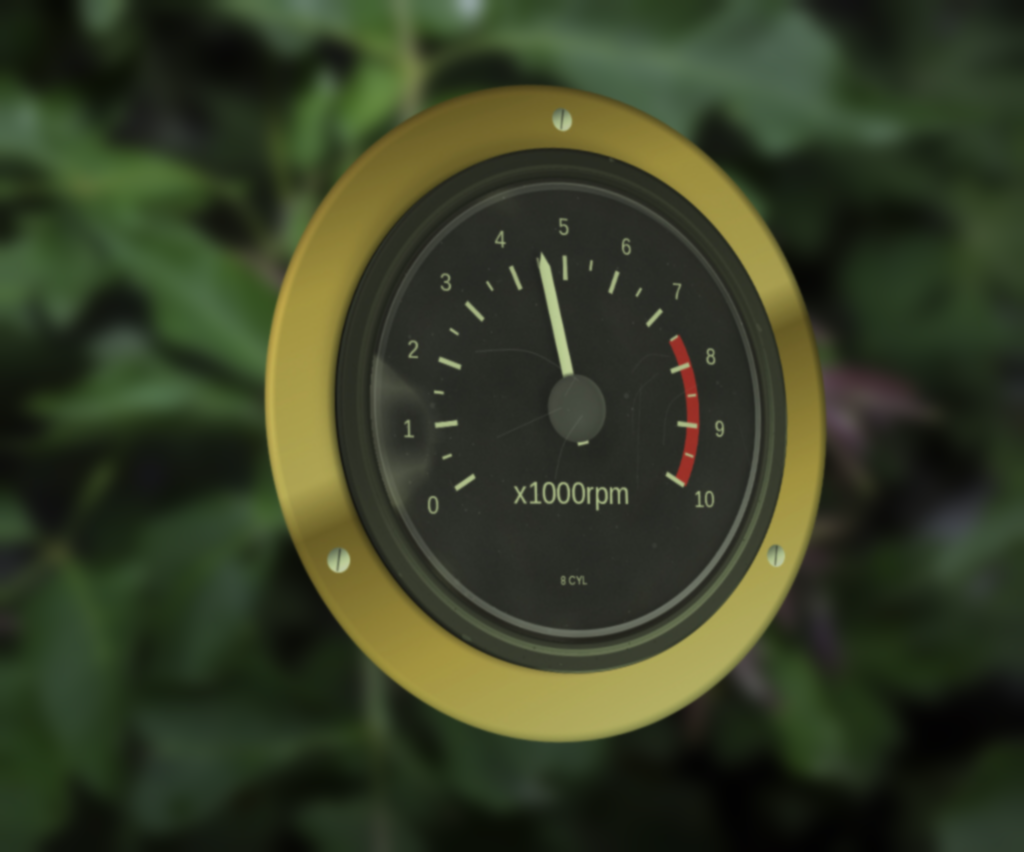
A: 4500,rpm
